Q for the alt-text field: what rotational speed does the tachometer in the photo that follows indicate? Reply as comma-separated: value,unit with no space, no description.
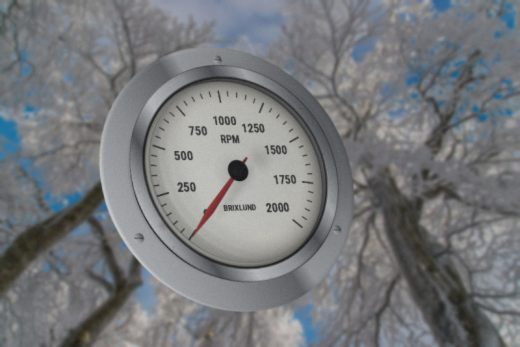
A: 0,rpm
